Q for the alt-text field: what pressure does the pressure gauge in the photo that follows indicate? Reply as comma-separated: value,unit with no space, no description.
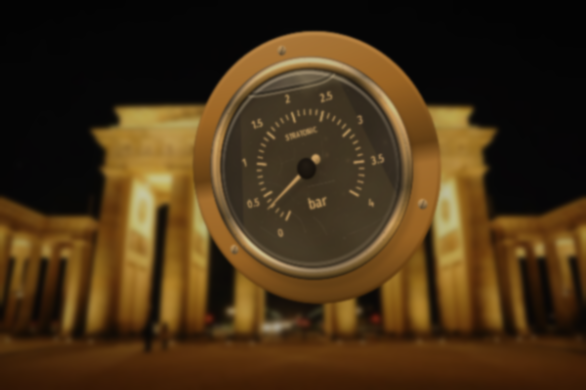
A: 0.3,bar
